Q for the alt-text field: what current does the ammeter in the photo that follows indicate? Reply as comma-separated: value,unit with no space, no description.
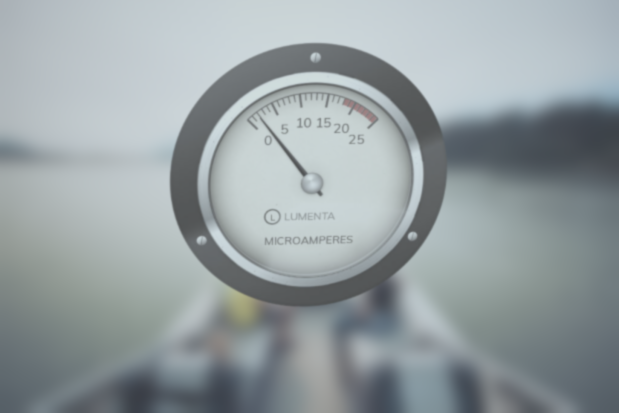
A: 2,µA
